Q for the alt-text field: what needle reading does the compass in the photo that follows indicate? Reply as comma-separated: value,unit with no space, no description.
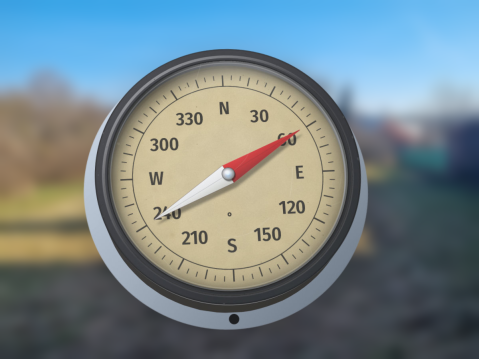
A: 60,°
